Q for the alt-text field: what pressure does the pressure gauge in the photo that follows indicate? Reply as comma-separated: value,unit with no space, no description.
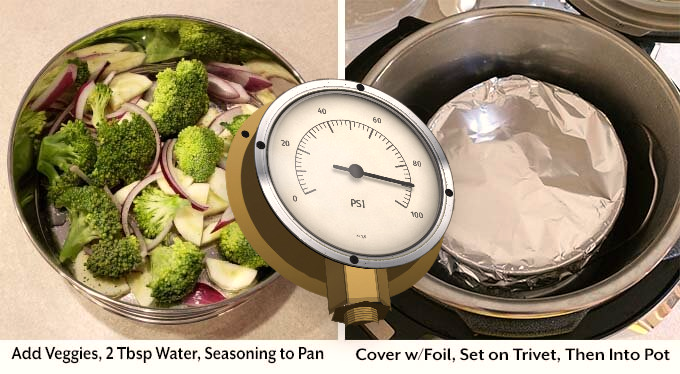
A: 90,psi
